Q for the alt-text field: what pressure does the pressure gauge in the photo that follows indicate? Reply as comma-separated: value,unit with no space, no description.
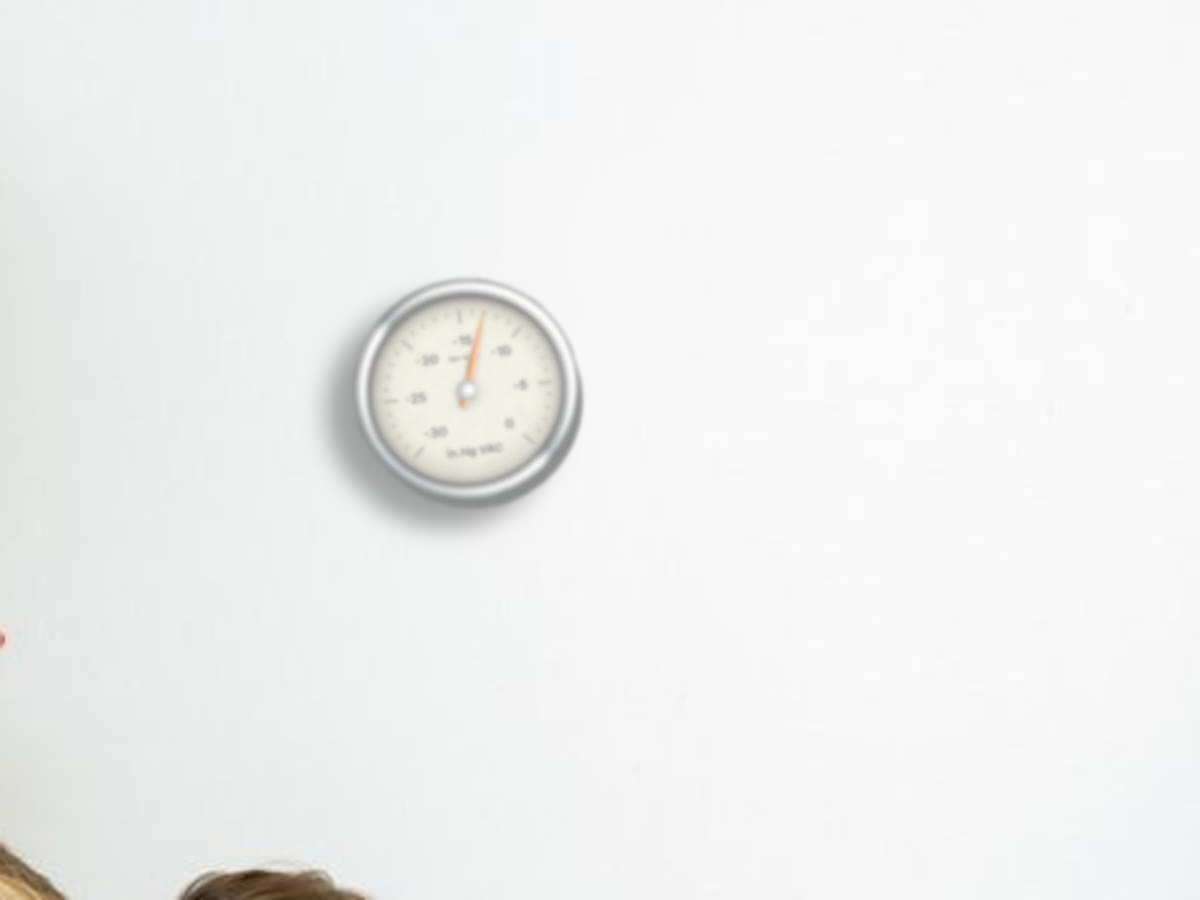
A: -13,inHg
